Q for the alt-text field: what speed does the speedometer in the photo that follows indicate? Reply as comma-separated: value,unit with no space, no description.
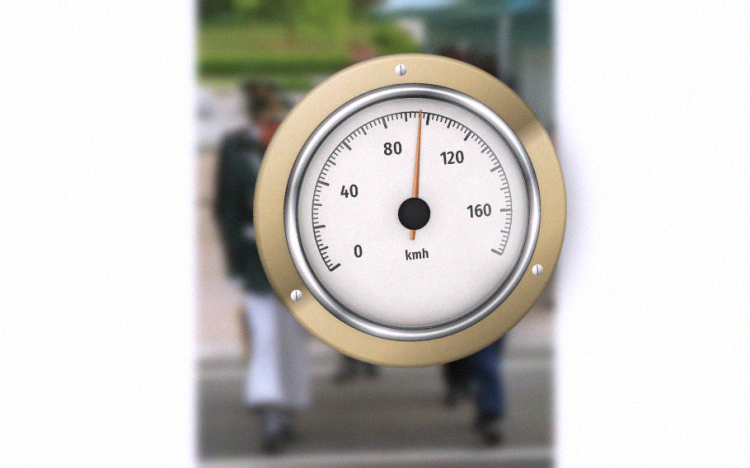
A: 96,km/h
